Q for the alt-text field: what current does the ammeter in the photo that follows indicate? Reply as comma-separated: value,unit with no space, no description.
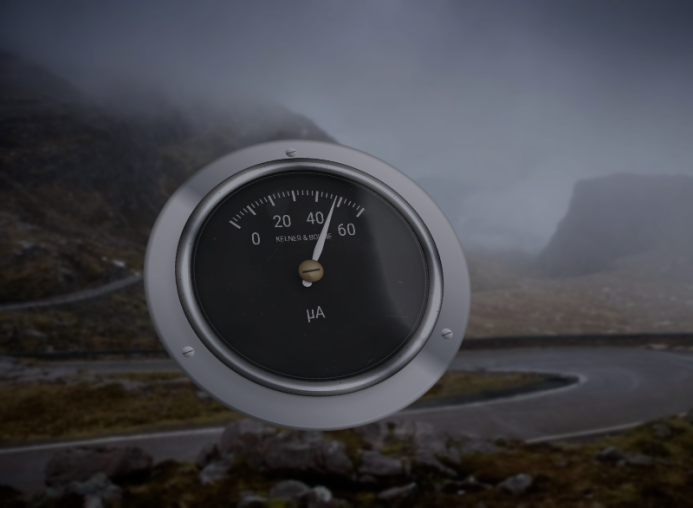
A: 48,µA
